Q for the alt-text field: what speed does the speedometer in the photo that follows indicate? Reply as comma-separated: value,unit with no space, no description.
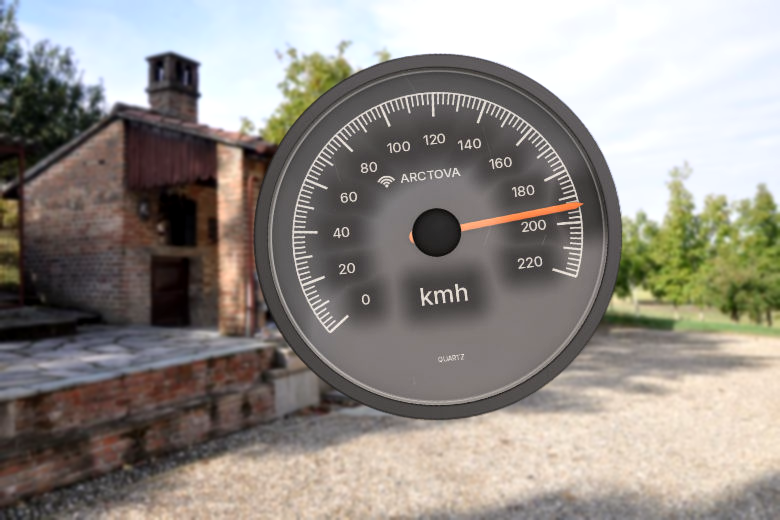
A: 194,km/h
